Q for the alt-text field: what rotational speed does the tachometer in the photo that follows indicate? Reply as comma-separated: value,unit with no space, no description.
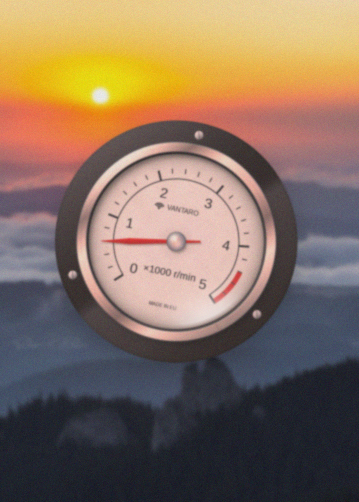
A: 600,rpm
